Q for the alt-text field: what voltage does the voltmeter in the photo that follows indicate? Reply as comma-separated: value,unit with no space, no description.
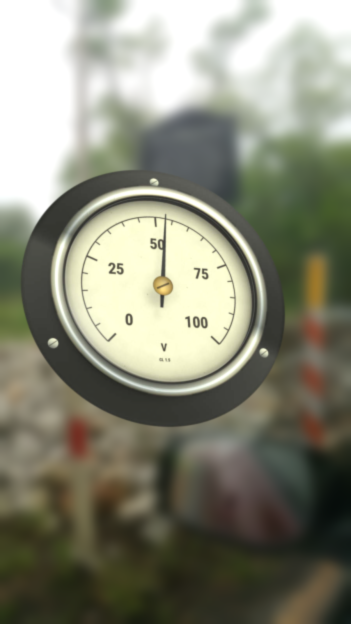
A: 52.5,V
